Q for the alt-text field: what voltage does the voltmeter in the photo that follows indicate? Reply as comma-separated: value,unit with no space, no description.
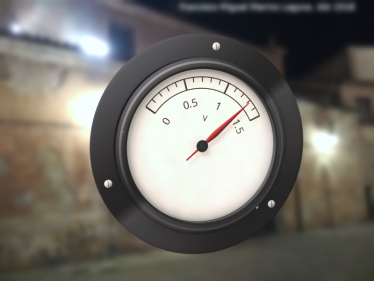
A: 1.3,V
